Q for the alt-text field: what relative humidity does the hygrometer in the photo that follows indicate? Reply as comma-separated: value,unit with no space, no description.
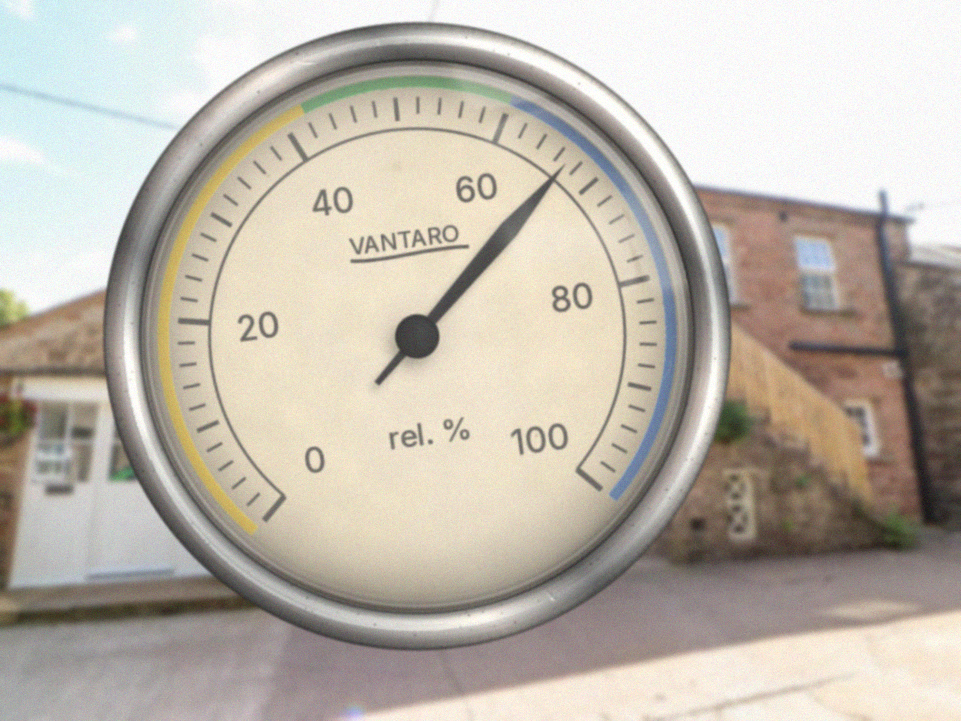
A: 67,%
